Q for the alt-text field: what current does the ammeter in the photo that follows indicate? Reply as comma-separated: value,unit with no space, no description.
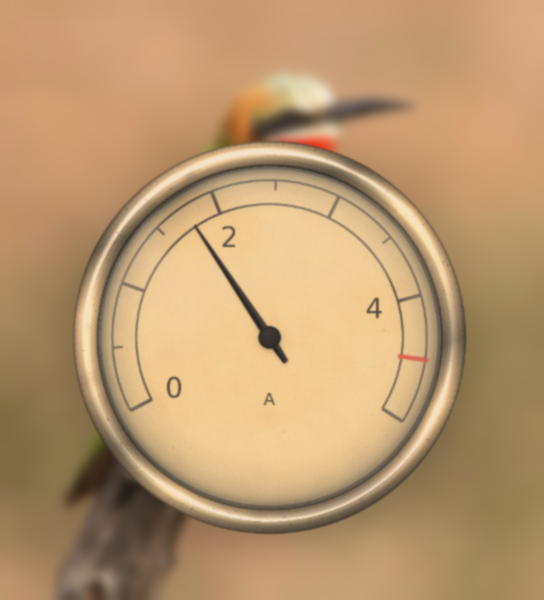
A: 1.75,A
